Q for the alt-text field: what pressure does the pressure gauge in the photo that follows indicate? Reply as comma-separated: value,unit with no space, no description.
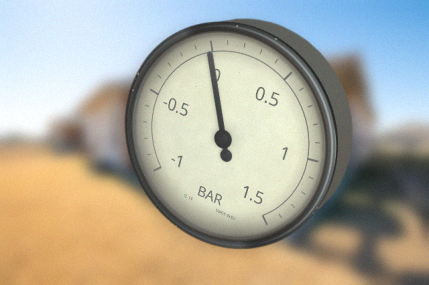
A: 0,bar
